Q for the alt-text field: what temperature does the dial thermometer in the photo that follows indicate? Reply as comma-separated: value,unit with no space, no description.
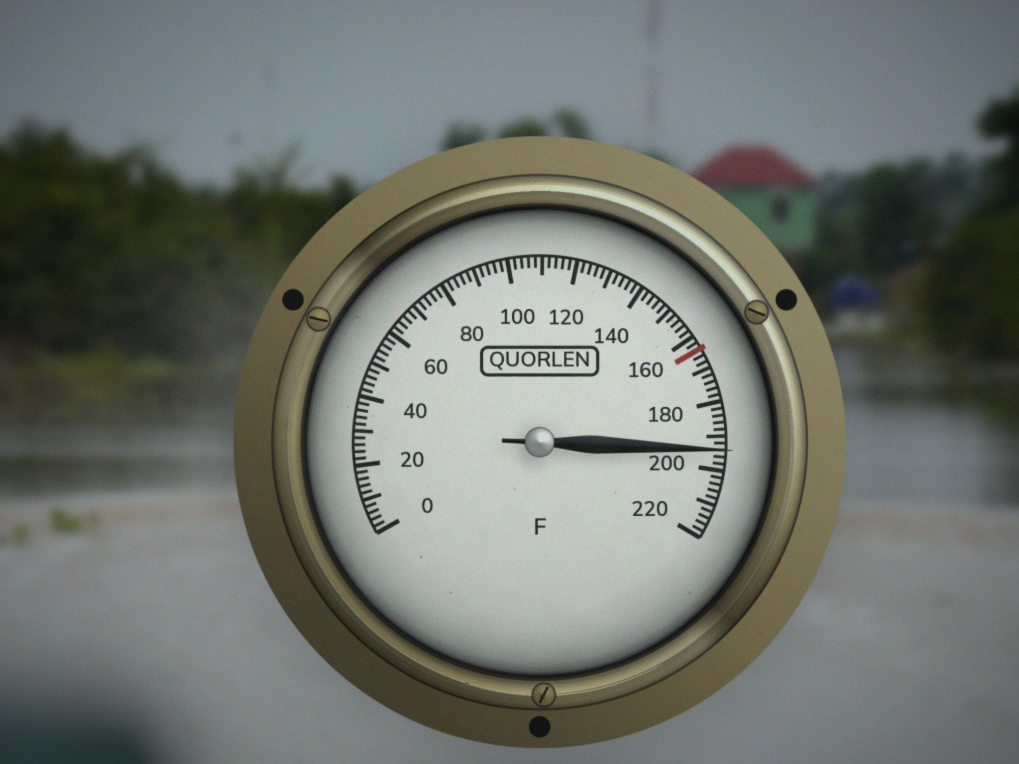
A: 194,°F
